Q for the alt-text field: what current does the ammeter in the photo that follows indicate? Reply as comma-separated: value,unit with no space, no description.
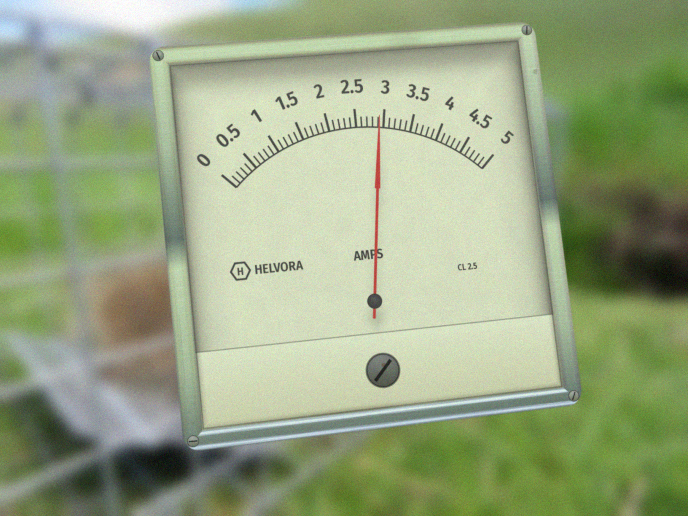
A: 2.9,A
